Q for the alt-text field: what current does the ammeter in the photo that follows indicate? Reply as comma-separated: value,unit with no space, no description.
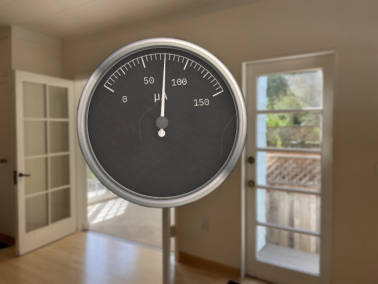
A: 75,µA
